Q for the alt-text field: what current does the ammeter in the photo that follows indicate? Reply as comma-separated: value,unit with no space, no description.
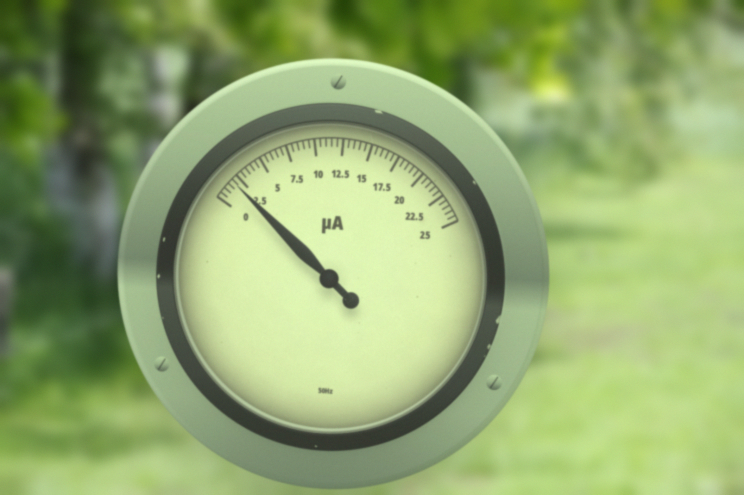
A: 2,µA
